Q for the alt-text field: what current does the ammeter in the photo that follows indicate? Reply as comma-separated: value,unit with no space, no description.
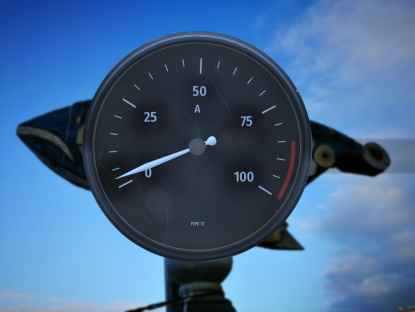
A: 2.5,A
